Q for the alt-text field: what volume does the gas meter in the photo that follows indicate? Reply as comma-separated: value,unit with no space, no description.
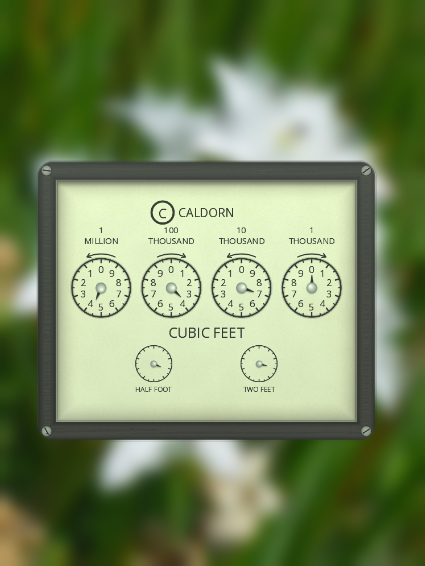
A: 437000,ft³
